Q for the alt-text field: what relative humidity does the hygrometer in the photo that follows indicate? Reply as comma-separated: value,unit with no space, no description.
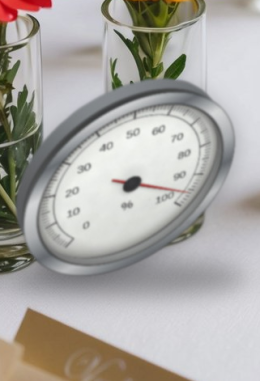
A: 95,%
